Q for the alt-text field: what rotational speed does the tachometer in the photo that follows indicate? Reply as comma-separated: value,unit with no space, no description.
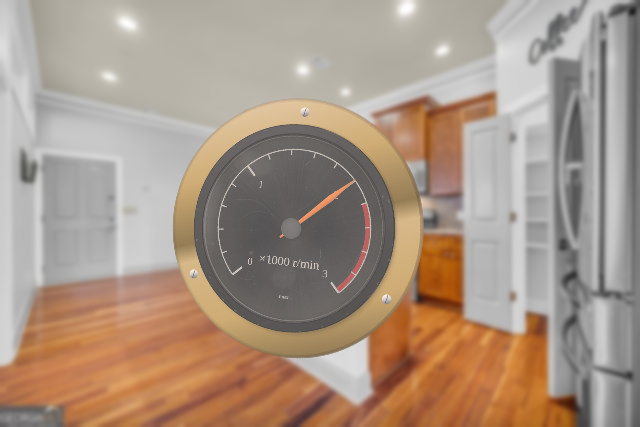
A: 2000,rpm
